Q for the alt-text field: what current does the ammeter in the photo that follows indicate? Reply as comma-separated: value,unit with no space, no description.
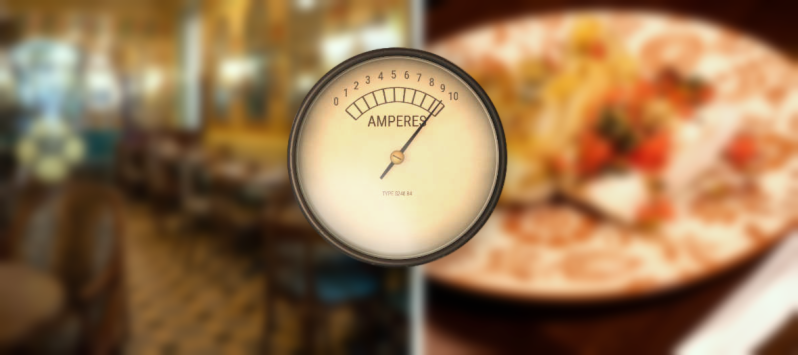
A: 9.5,A
